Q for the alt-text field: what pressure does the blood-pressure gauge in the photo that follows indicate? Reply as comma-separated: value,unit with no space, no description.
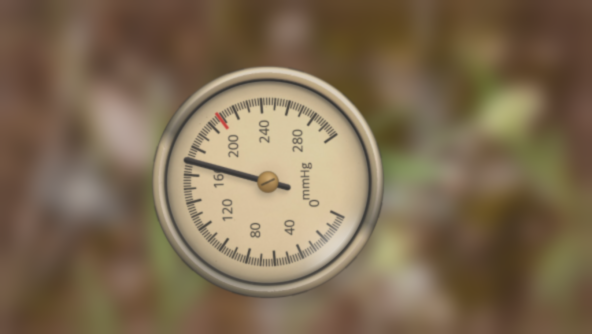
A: 170,mmHg
